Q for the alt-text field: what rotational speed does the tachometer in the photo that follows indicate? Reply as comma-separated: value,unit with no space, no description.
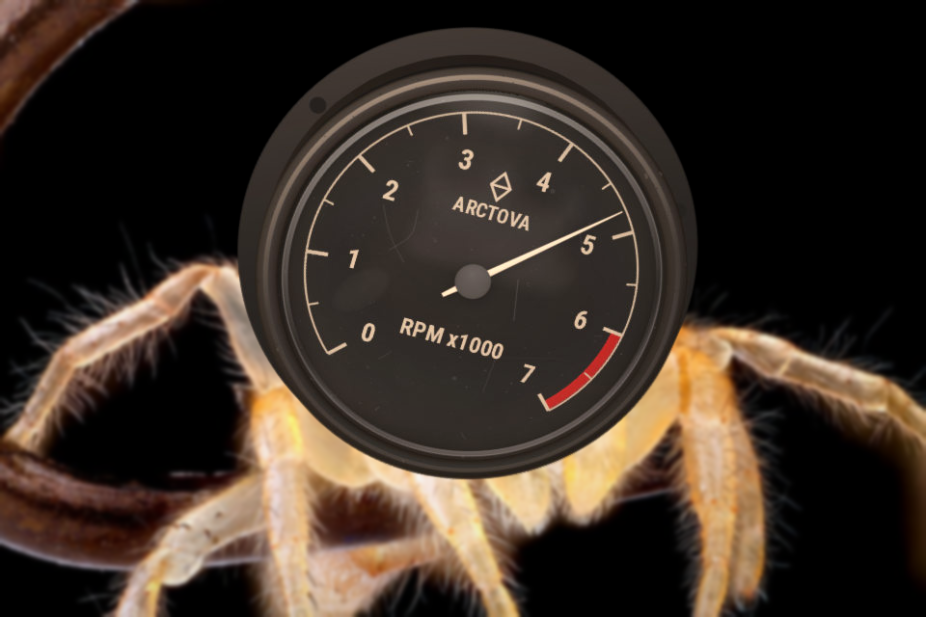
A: 4750,rpm
